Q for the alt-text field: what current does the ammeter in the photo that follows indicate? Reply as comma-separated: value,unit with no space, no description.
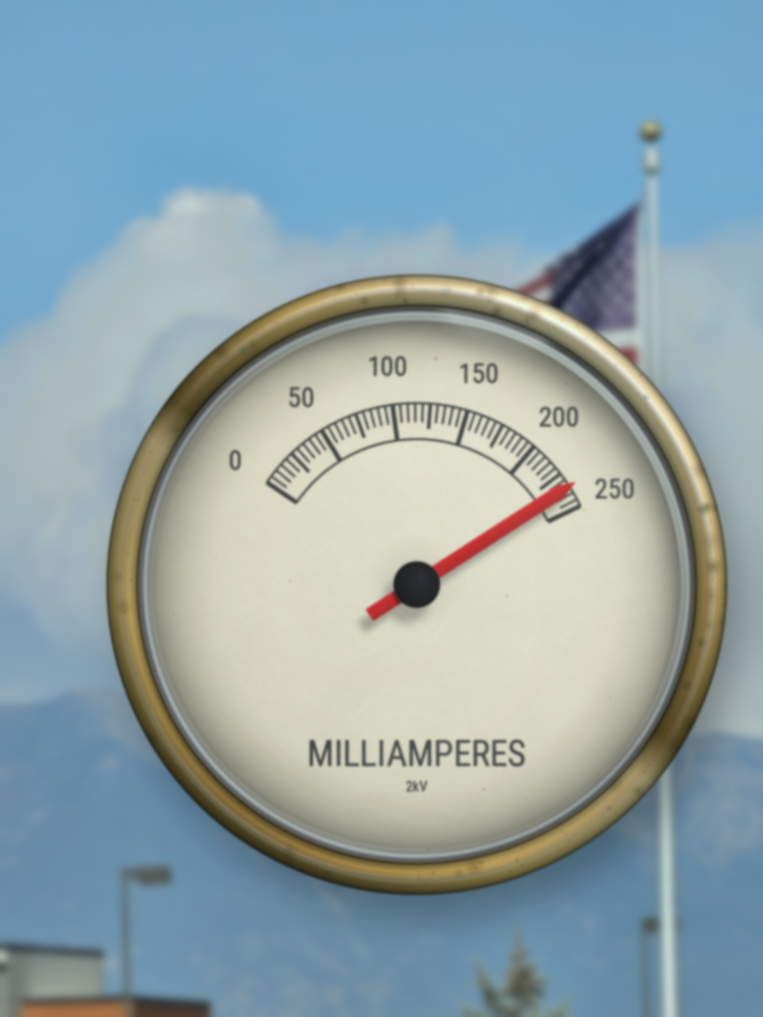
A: 235,mA
